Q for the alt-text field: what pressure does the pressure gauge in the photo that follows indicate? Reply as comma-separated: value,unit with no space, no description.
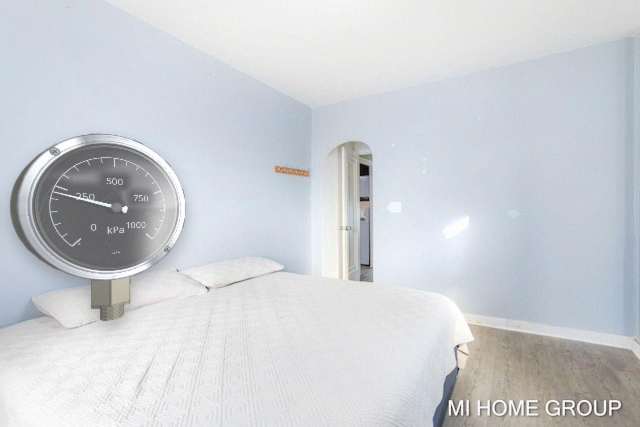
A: 225,kPa
